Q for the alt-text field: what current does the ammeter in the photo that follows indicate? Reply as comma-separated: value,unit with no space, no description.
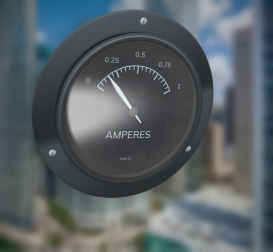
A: 0.15,A
